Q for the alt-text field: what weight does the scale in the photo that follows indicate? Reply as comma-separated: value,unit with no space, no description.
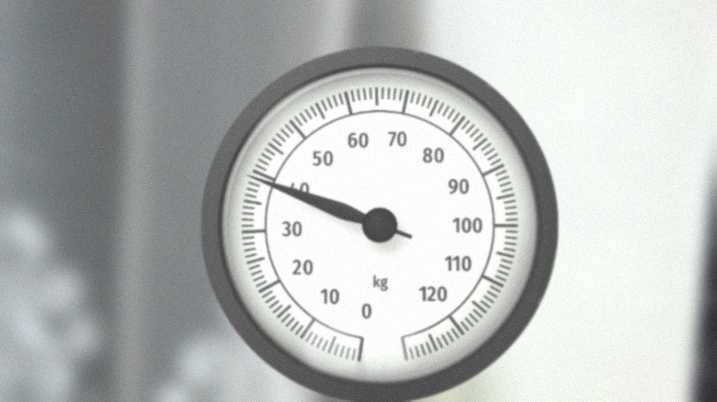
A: 39,kg
